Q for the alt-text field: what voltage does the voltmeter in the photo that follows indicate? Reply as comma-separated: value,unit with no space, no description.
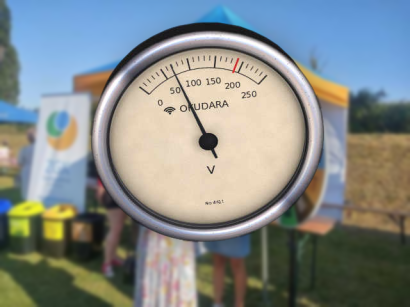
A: 70,V
